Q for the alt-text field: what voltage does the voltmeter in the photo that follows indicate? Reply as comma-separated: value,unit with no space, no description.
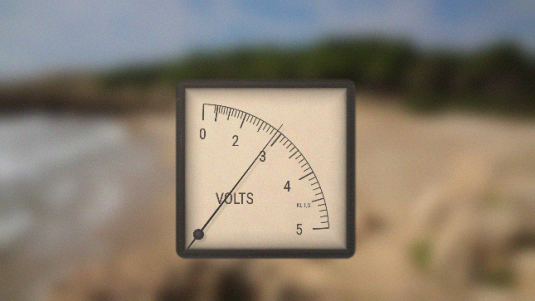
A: 2.9,V
